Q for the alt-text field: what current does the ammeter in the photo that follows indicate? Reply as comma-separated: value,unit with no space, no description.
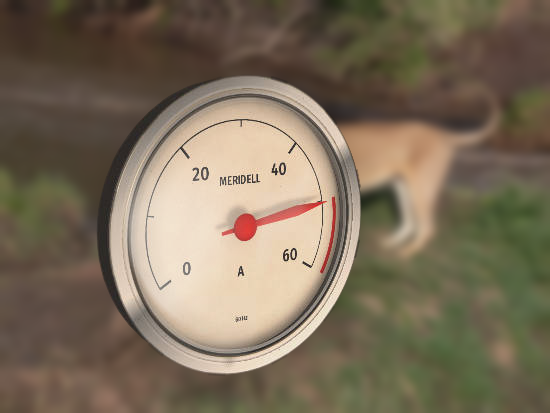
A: 50,A
